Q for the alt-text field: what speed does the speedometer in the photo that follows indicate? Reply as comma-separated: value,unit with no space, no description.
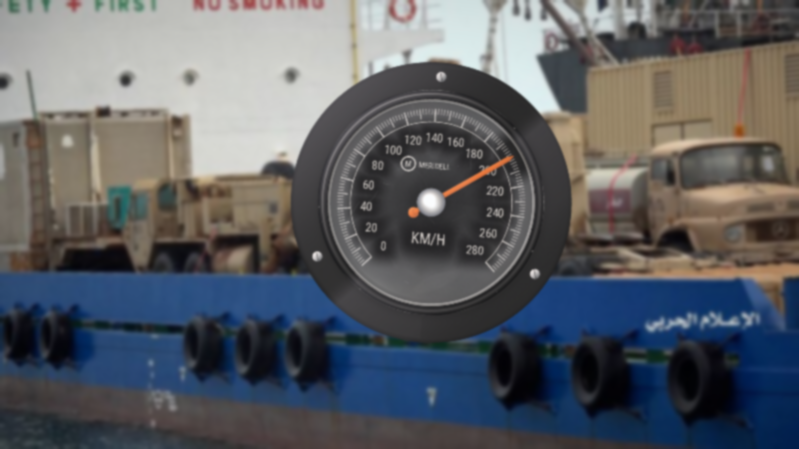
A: 200,km/h
